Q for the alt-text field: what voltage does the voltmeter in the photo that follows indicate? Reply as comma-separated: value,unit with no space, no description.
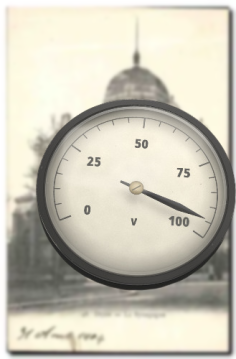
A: 95,V
